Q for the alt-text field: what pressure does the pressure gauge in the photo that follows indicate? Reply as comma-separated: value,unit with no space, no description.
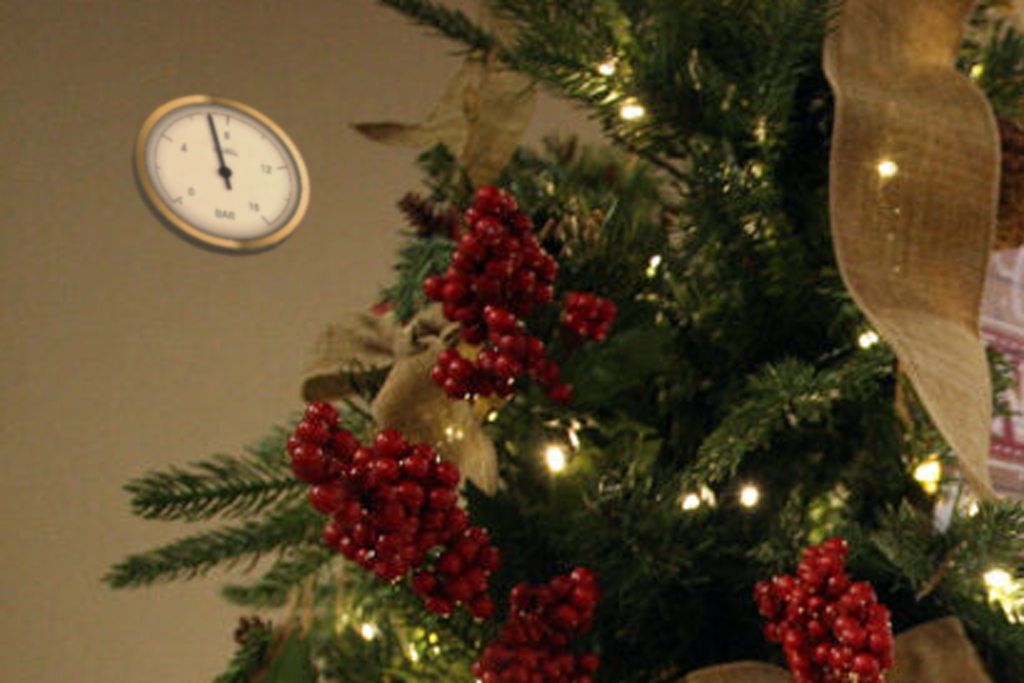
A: 7,bar
